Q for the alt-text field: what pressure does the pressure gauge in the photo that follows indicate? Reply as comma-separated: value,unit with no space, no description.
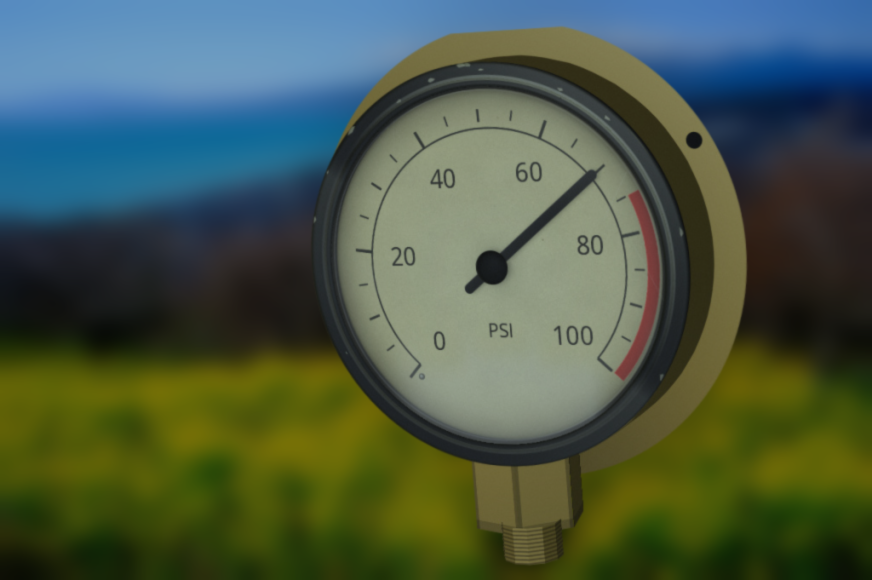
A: 70,psi
